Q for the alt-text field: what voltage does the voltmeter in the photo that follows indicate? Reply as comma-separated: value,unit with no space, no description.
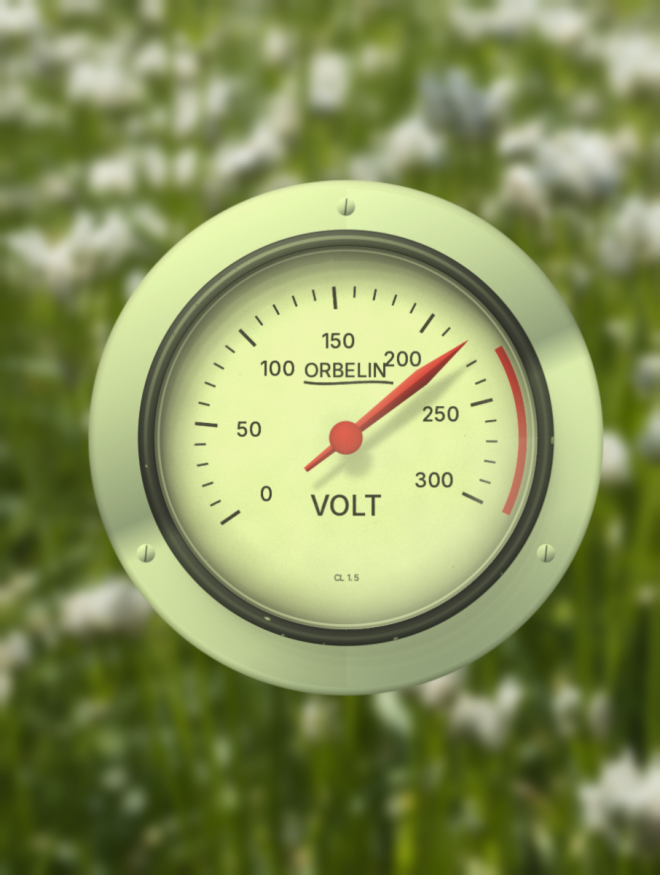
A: 220,V
